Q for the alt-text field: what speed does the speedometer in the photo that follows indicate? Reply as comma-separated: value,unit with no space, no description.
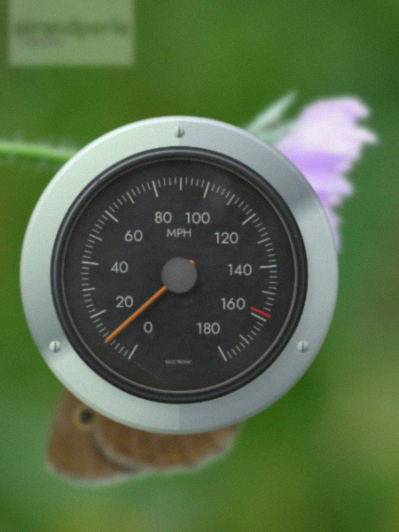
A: 10,mph
